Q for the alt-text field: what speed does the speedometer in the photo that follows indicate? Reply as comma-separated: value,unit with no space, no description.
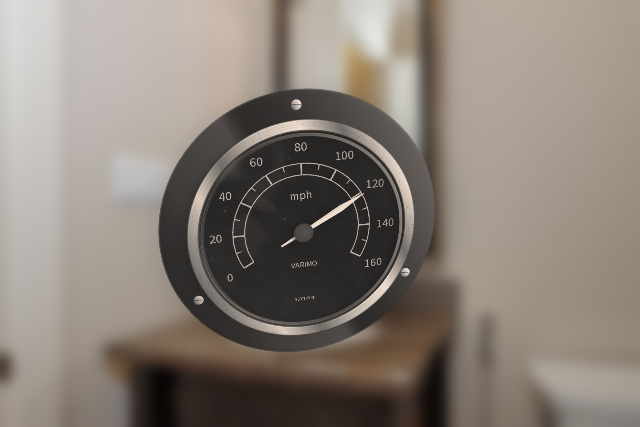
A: 120,mph
